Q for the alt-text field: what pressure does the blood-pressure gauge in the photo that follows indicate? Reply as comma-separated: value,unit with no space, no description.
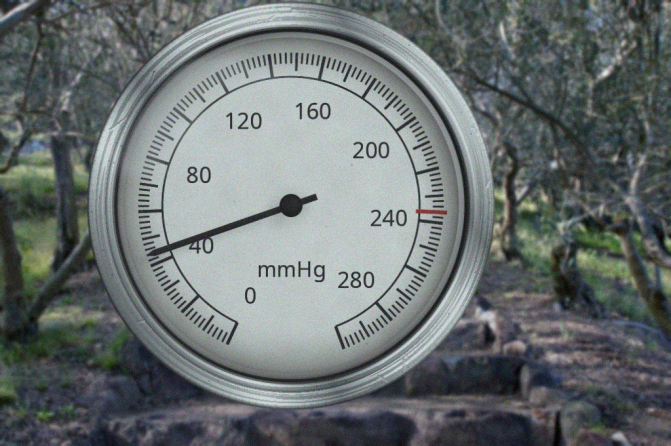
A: 44,mmHg
